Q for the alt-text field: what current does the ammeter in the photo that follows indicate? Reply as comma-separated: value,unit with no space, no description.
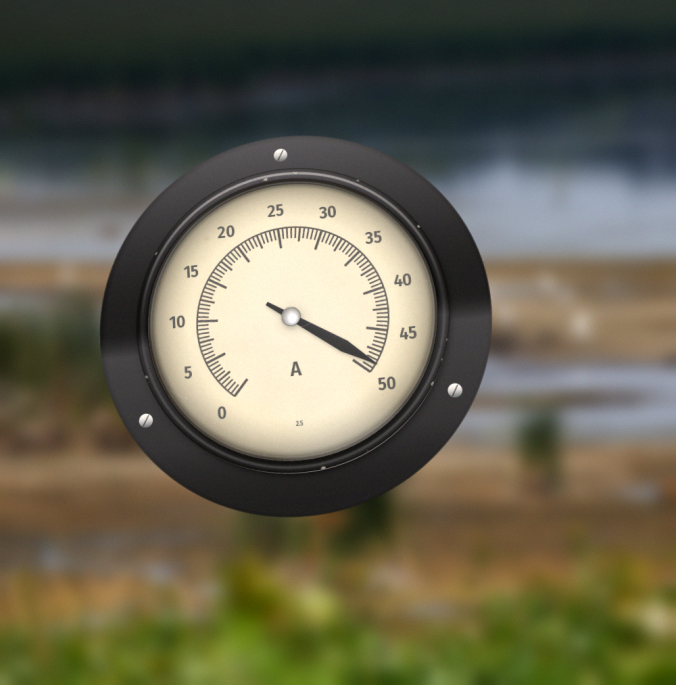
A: 49,A
